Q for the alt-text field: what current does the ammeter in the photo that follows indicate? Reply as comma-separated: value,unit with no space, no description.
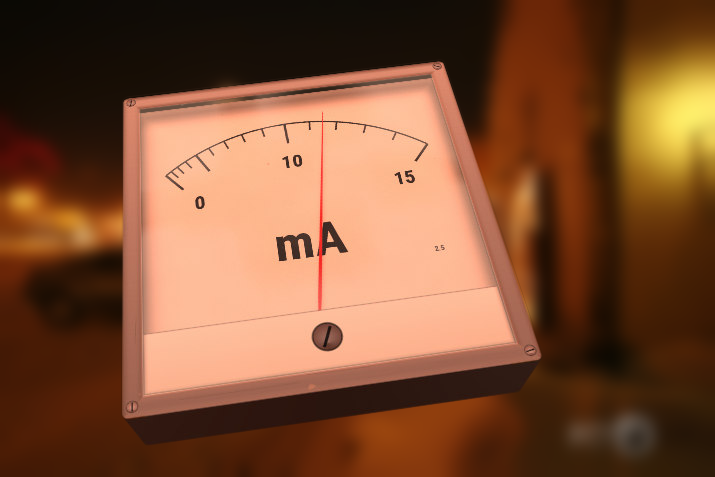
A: 11.5,mA
